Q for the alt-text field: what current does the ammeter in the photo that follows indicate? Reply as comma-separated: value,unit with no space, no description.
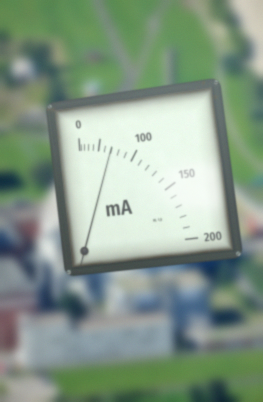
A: 70,mA
